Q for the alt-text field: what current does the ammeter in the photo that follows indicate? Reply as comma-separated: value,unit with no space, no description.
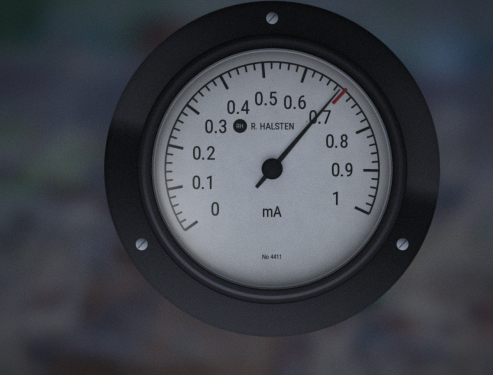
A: 0.69,mA
